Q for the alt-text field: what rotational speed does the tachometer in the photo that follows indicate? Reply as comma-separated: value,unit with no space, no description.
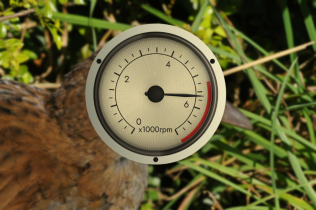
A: 5625,rpm
